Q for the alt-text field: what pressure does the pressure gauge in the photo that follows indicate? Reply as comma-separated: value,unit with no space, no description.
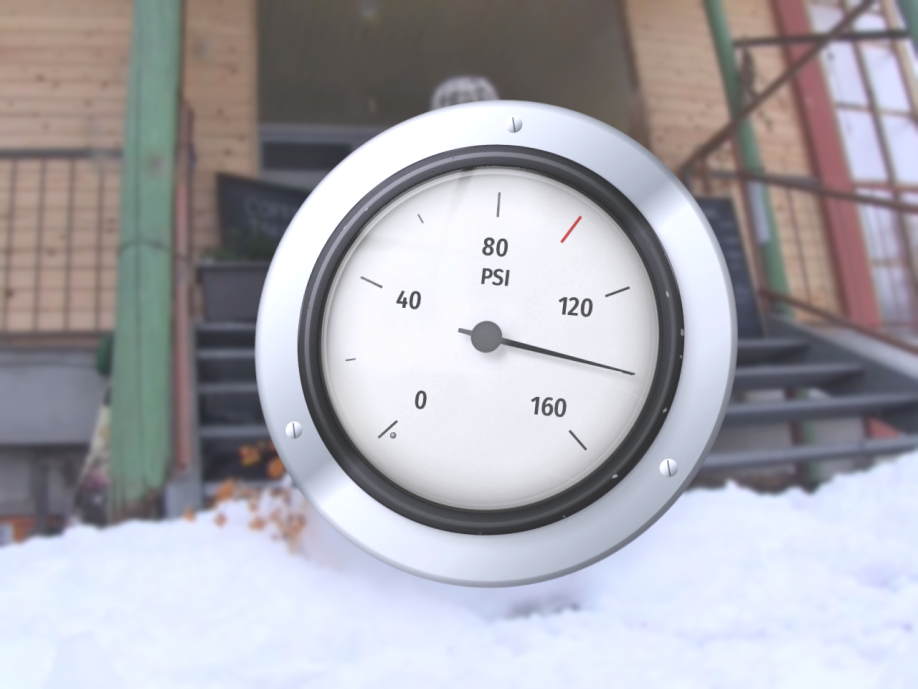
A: 140,psi
